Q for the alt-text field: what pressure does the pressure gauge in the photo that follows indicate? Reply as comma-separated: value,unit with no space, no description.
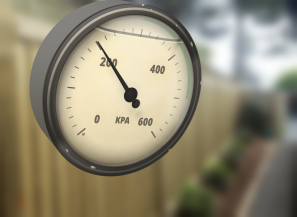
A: 200,kPa
